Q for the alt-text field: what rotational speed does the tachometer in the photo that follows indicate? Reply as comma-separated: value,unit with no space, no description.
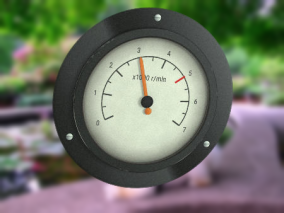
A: 3000,rpm
